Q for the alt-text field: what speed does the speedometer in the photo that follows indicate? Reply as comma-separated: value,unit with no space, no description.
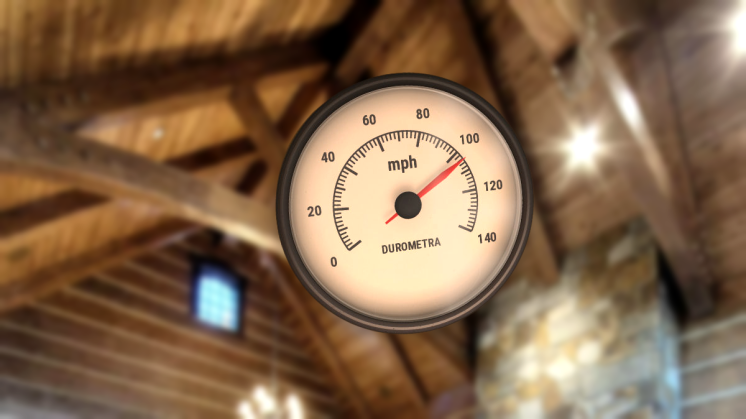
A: 104,mph
